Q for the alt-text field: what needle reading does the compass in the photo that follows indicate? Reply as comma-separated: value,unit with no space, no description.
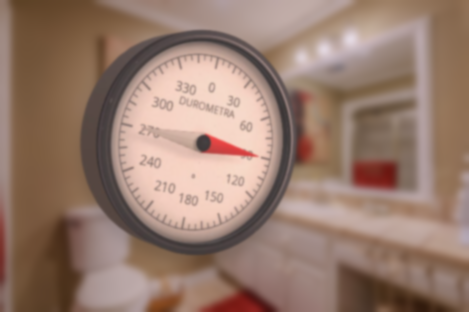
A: 90,°
